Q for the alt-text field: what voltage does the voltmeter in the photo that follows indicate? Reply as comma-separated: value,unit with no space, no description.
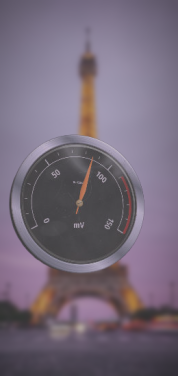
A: 85,mV
